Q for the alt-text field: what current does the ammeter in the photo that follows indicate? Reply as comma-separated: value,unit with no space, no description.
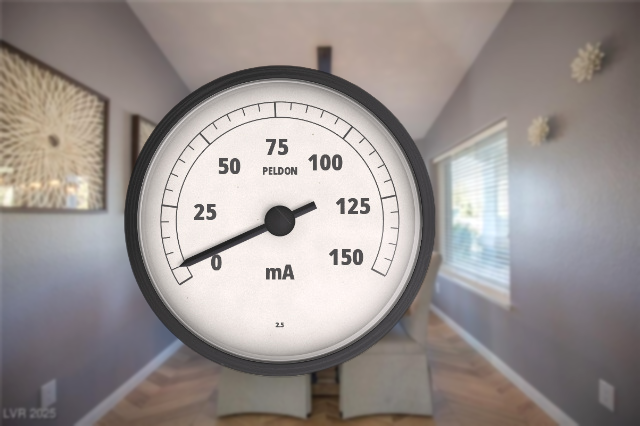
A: 5,mA
